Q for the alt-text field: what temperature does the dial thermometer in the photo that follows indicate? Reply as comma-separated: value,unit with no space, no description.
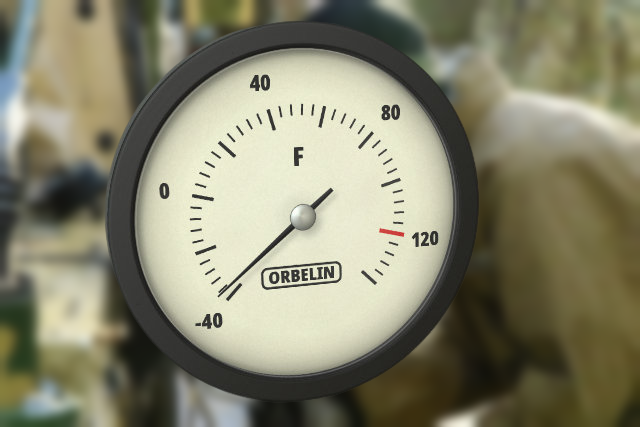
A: -36,°F
